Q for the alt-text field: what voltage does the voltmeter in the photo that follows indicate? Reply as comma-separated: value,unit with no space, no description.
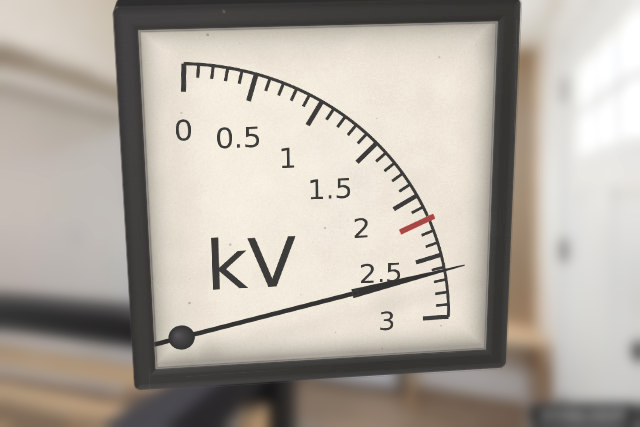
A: 2.6,kV
